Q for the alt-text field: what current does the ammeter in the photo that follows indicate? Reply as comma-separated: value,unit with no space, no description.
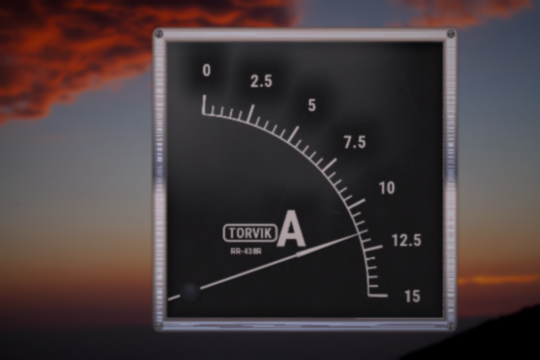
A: 11.5,A
